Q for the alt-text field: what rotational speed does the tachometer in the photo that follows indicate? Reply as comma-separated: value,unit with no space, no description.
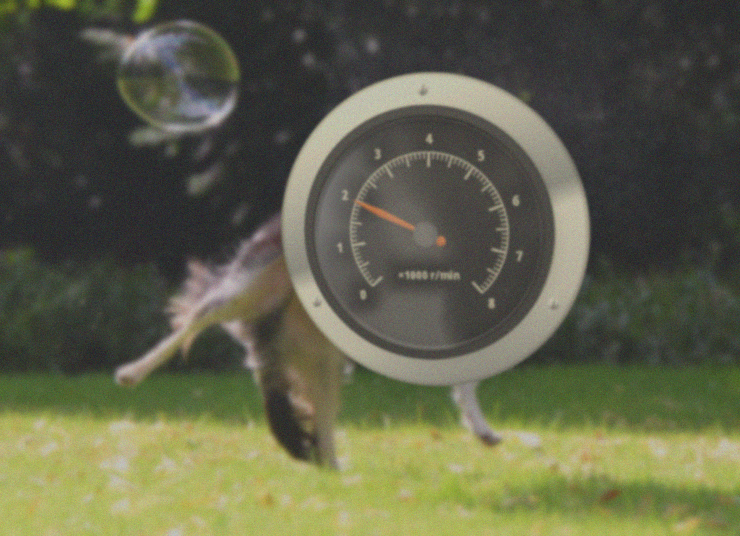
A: 2000,rpm
